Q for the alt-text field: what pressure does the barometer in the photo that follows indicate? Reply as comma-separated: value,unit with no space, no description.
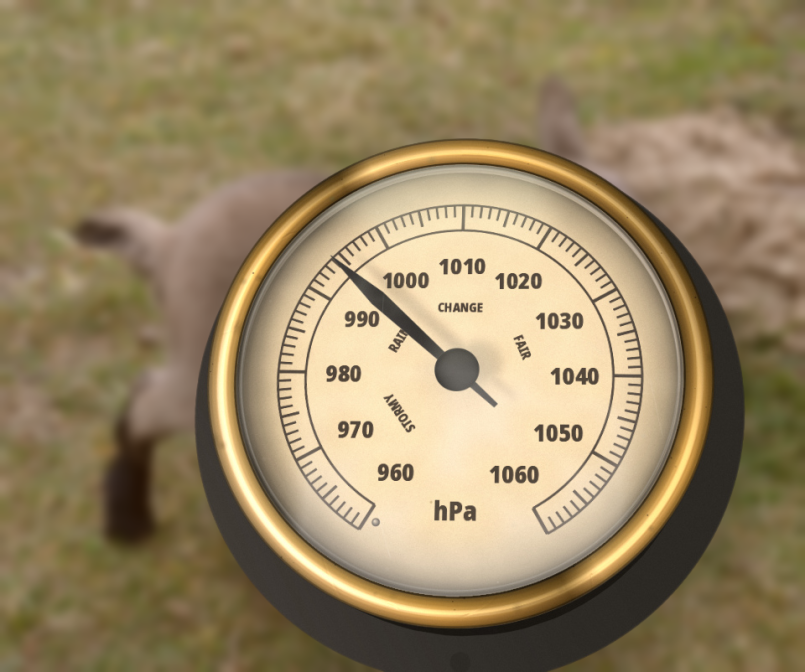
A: 994,hPa
